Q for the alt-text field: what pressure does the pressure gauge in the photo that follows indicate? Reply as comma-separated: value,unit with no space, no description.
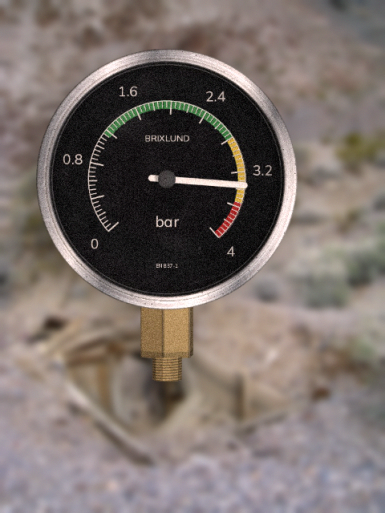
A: 3.35,bar
